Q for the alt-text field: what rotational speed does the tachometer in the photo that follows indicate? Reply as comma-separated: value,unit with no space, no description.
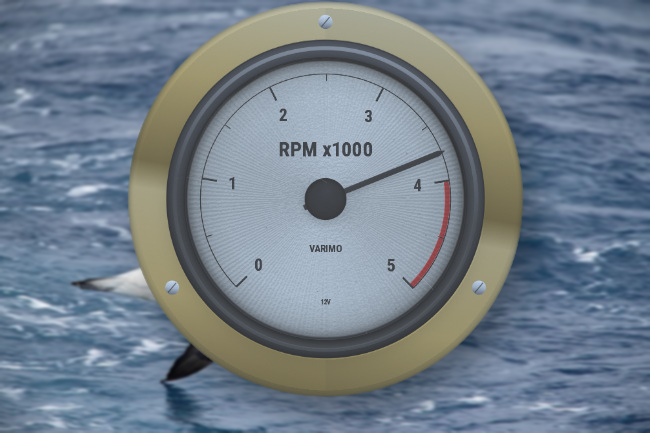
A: 3750,rpm
